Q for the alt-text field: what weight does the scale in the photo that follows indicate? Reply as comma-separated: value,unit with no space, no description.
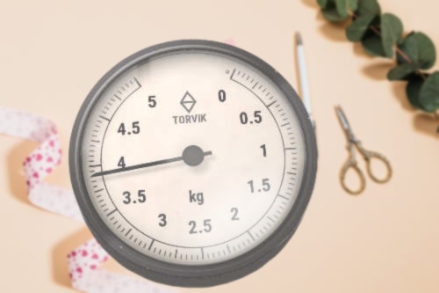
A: 3.9,kg
